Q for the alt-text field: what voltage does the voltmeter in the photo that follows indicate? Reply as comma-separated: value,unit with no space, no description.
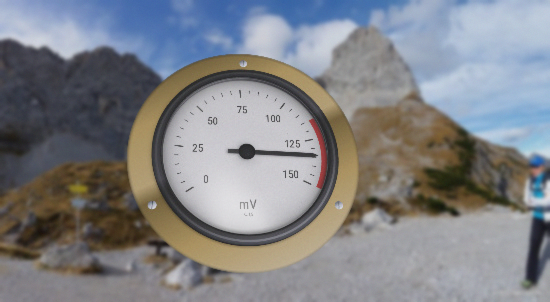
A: 135,mV
